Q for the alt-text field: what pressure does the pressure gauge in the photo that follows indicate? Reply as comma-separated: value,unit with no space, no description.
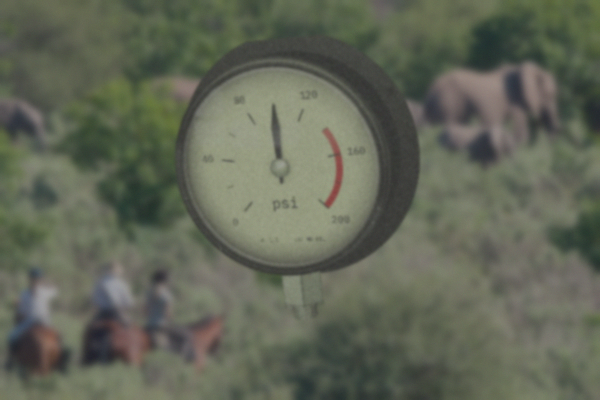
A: 100,psi
